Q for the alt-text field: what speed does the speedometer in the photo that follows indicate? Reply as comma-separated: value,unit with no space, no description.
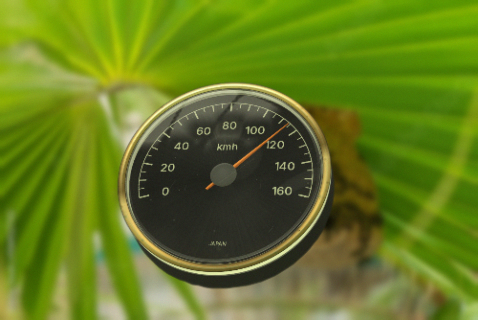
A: 115,km/h
